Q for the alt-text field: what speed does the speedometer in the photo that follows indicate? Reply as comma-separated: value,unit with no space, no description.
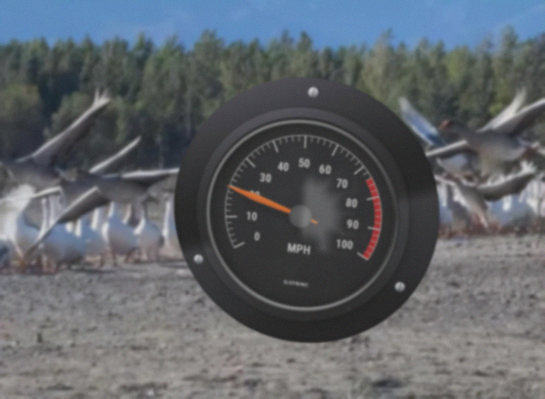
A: 20,mph
